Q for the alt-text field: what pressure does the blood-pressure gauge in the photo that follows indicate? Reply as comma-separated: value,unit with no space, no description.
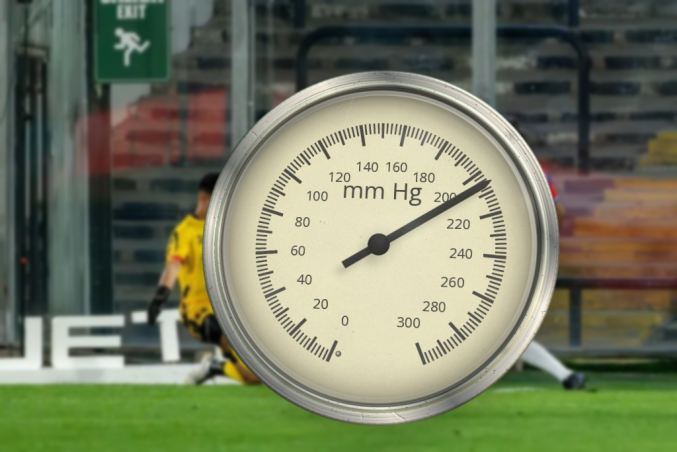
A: 206,mmHg
